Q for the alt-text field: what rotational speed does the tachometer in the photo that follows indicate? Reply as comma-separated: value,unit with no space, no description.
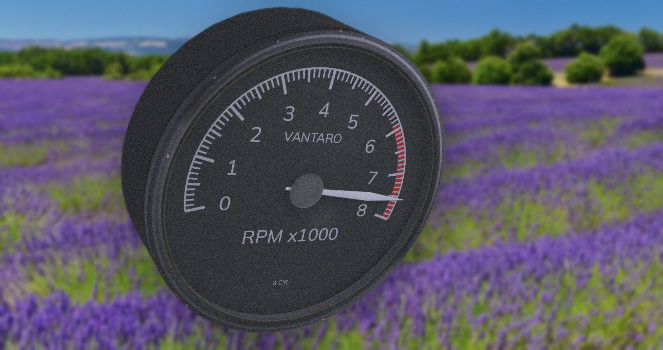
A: 7500,rpm
